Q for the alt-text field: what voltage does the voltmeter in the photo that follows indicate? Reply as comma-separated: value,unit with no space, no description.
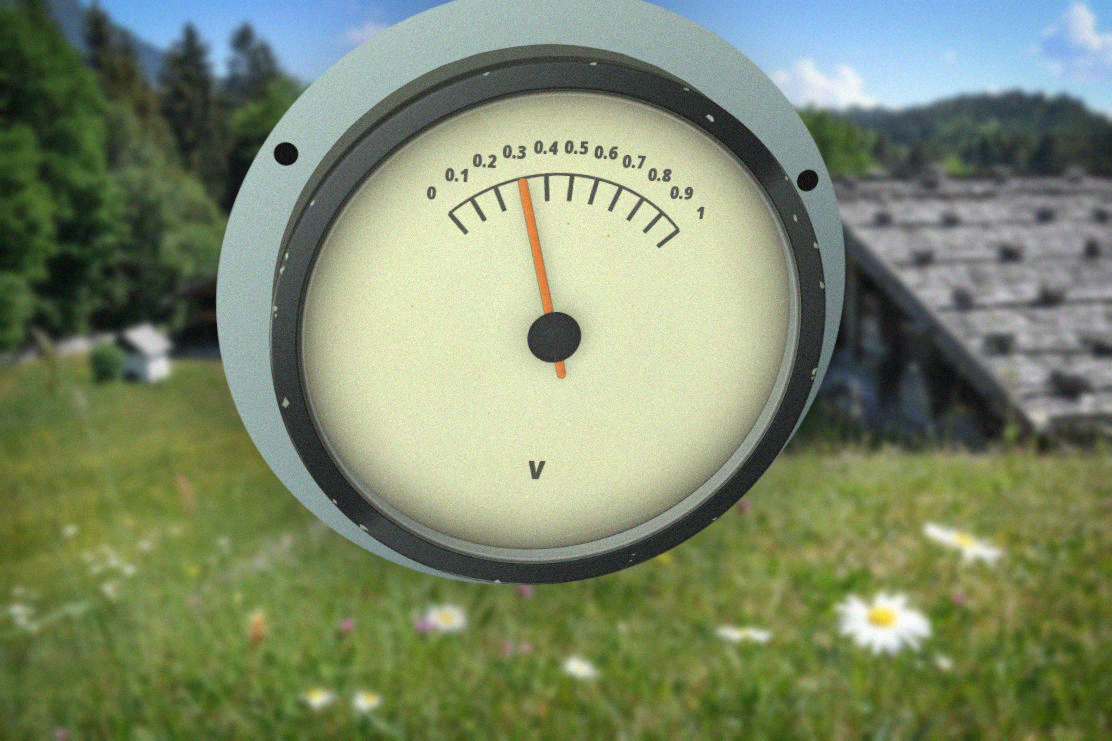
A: 0.3,V
